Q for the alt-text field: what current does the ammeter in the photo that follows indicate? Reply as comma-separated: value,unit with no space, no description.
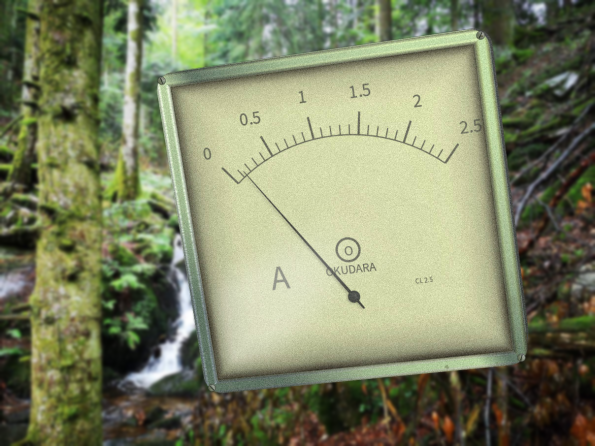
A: 0.15,A
